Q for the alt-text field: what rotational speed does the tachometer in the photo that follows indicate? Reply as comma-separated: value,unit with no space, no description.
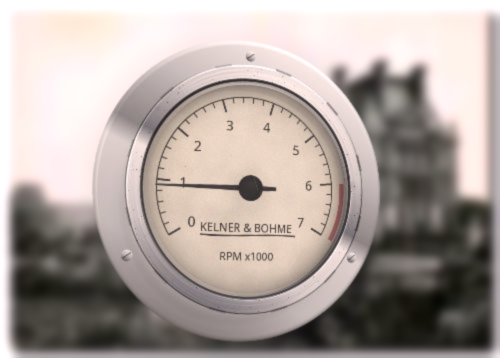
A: 900,rpm
